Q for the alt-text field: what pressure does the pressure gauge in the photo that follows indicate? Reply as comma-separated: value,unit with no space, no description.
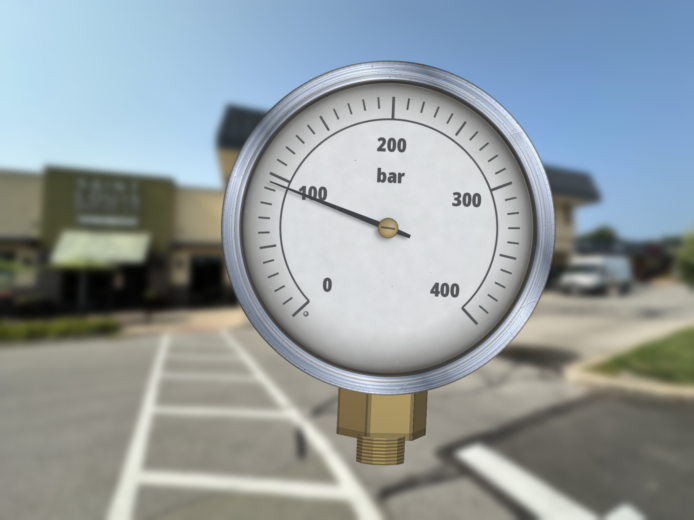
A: 95,bar
